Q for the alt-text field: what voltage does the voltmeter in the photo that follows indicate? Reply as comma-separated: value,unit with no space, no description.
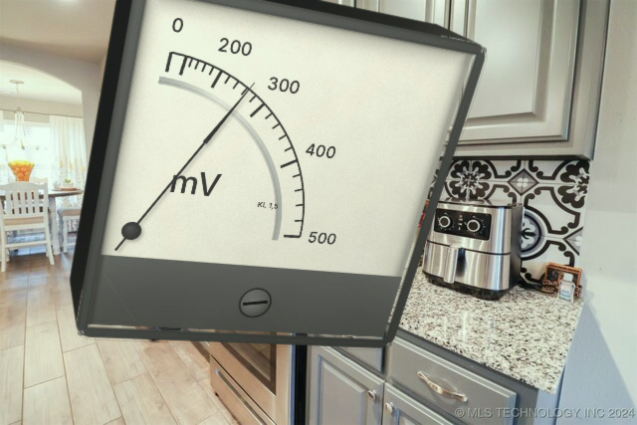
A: 260,mV
